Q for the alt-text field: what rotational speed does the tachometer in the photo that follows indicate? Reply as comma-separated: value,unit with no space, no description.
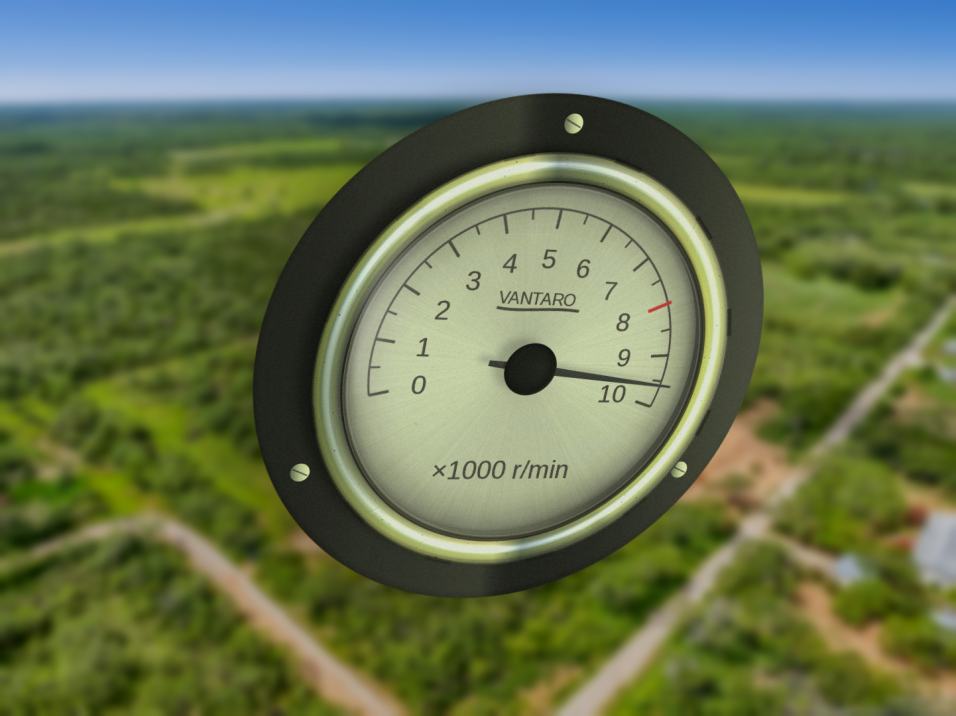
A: 9500,rpm
